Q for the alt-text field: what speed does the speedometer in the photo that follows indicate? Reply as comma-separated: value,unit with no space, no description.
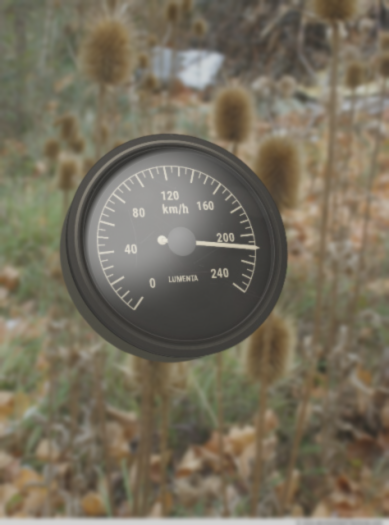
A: 210,km/h
